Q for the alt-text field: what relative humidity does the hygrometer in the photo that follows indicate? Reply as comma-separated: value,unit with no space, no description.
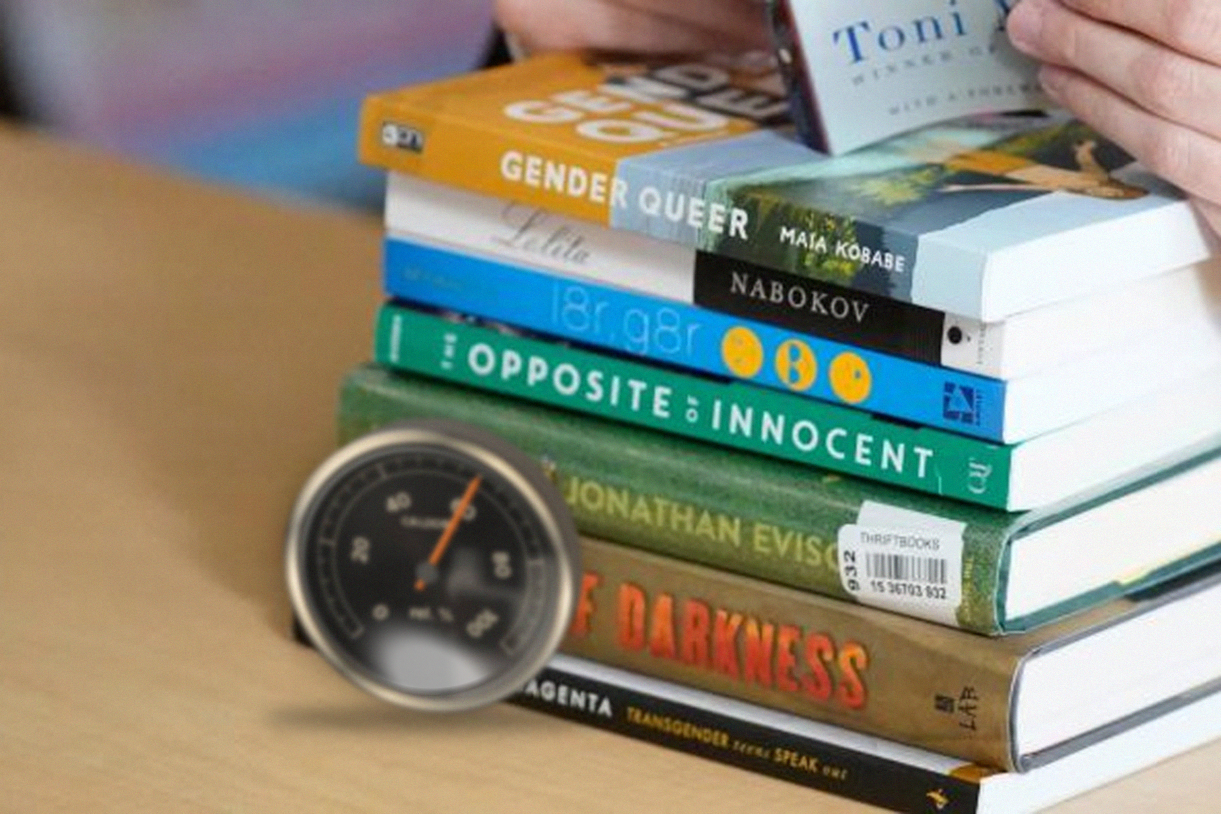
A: 60,%
